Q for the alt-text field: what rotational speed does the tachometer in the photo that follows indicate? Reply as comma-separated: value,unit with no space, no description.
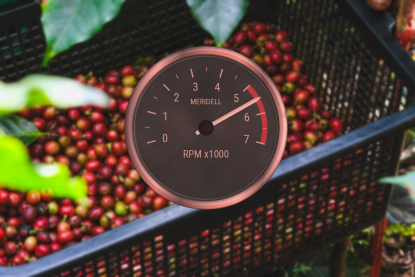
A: 5500,rpm
